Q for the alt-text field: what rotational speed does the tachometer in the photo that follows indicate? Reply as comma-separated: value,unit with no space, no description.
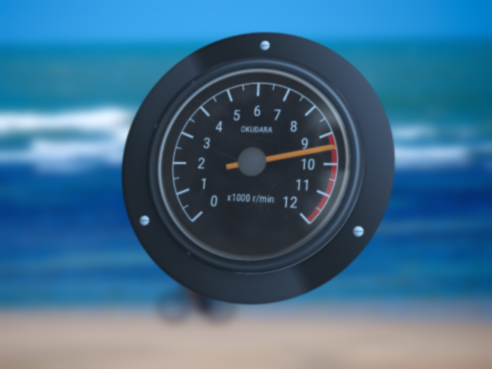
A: 9500,rpm
